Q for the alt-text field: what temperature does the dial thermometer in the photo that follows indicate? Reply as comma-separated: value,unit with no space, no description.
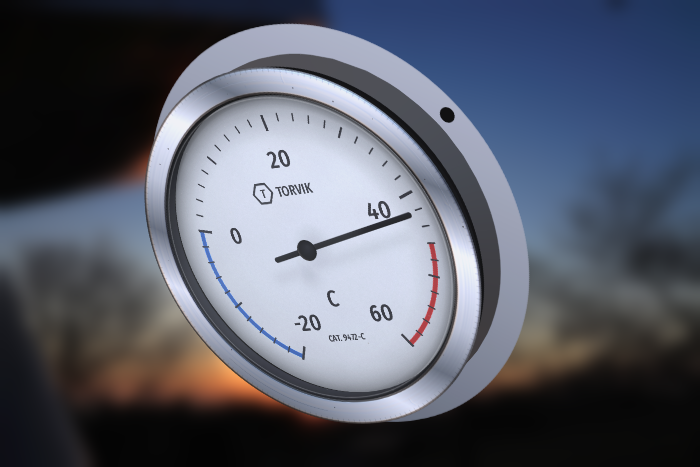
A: 42,°C
